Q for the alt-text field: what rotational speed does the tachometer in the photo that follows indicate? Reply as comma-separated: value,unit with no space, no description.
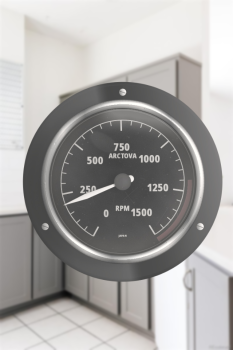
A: 200,rpm
